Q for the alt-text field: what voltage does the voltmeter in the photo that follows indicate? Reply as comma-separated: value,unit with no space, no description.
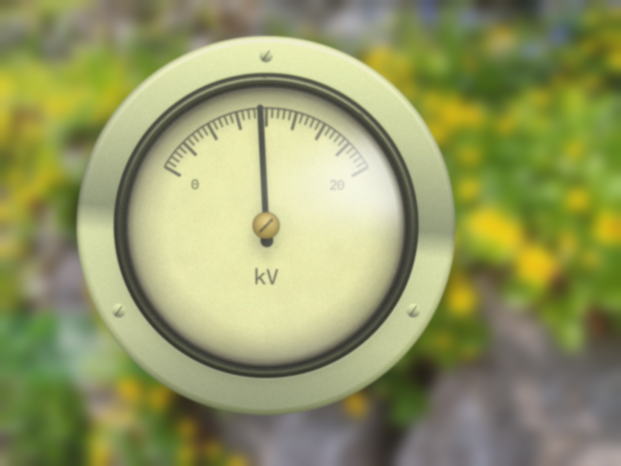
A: 9.5,kV
